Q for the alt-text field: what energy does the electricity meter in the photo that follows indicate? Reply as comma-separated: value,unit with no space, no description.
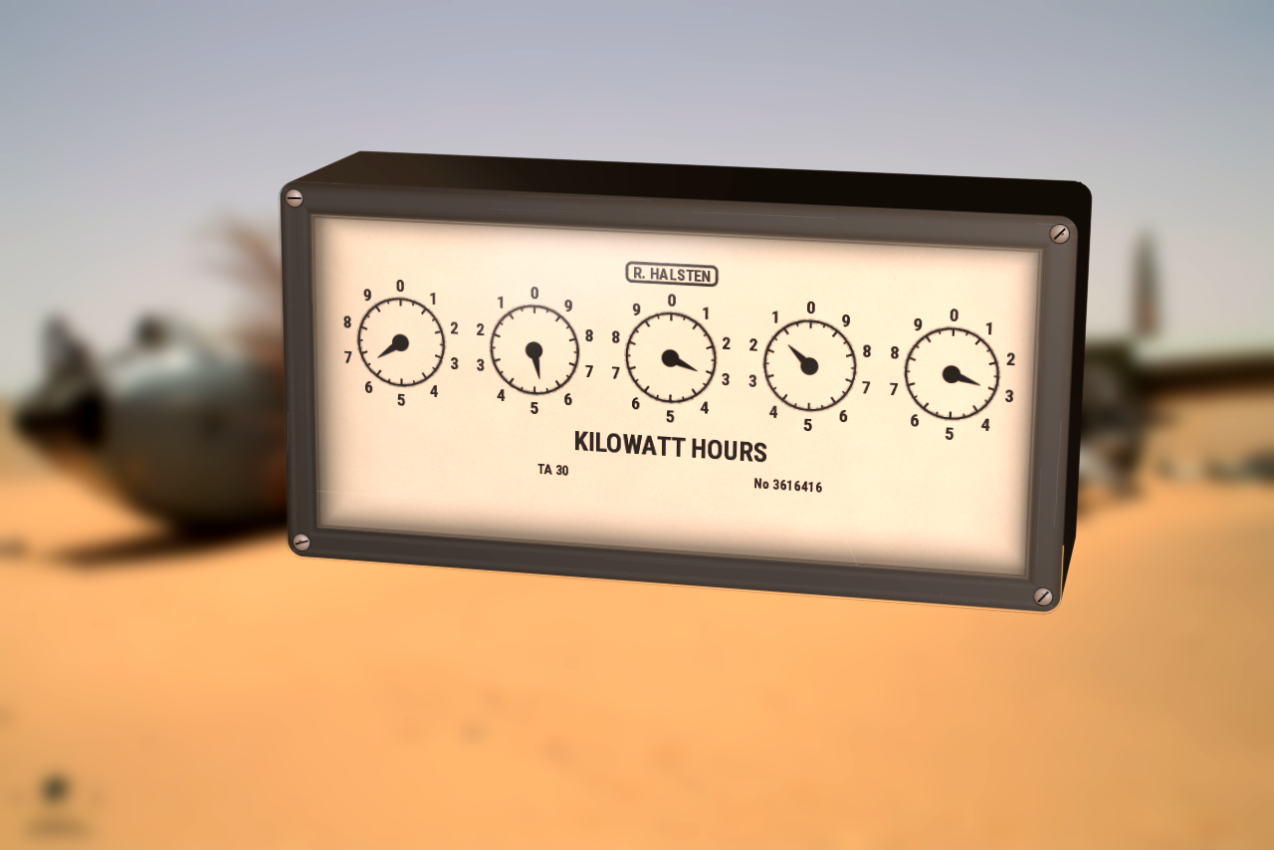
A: 65313,kWh
